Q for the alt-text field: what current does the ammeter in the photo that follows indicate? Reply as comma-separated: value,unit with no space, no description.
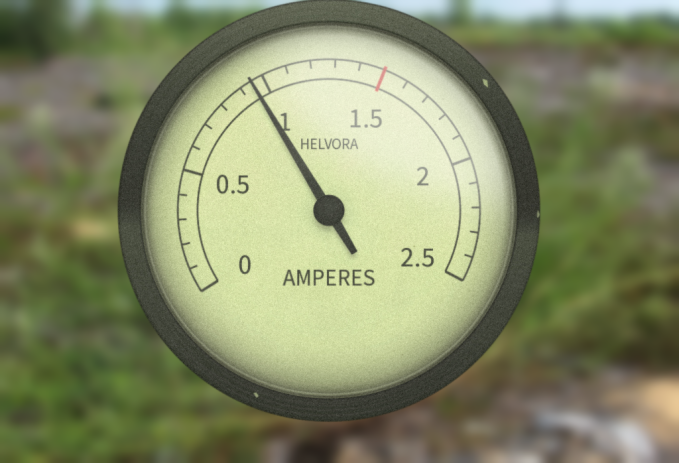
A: 0.95,A
